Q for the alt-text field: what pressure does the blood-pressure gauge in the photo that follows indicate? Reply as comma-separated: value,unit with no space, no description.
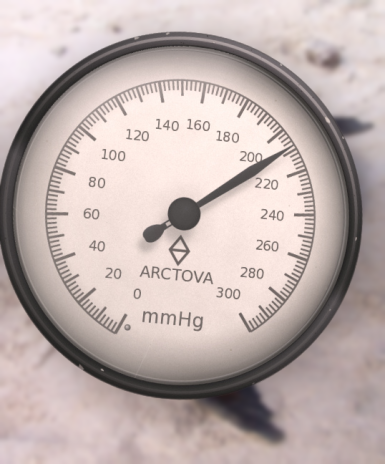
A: 208,mmHg
